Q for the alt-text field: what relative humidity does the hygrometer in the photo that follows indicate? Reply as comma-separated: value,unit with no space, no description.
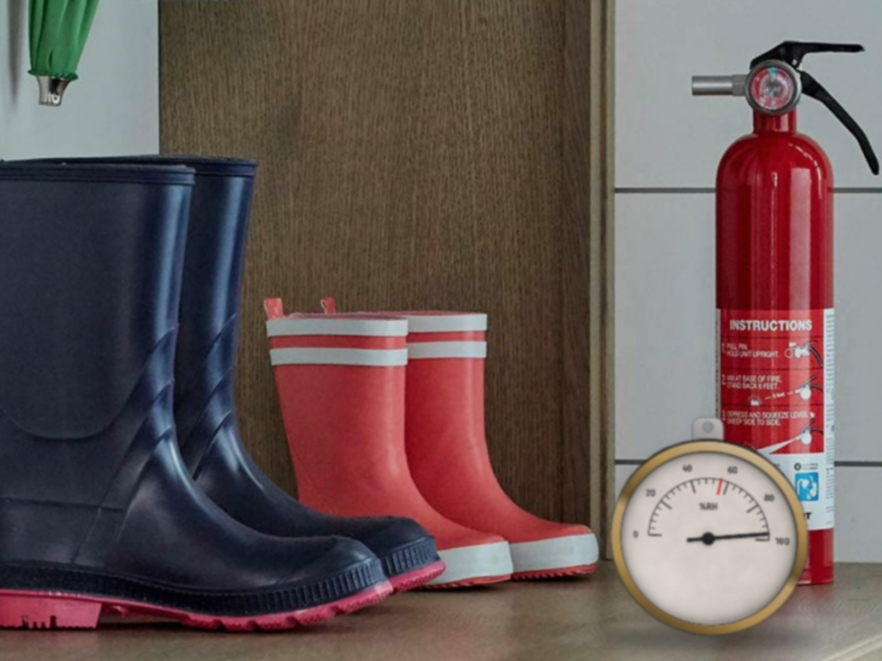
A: 96,%
